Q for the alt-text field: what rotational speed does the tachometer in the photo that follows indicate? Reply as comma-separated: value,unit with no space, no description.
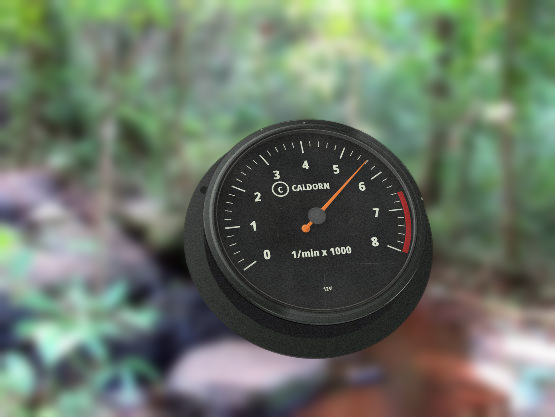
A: 5600,rpm
